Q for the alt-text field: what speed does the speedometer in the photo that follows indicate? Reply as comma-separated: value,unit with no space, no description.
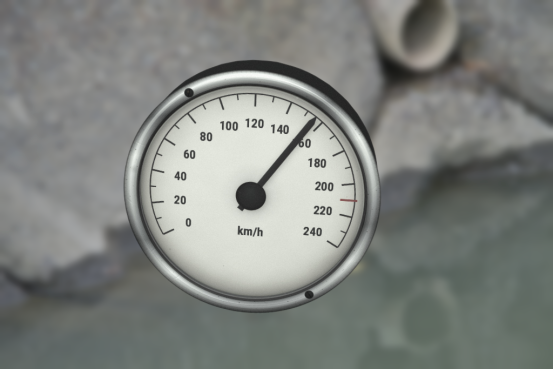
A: 155,km/h
